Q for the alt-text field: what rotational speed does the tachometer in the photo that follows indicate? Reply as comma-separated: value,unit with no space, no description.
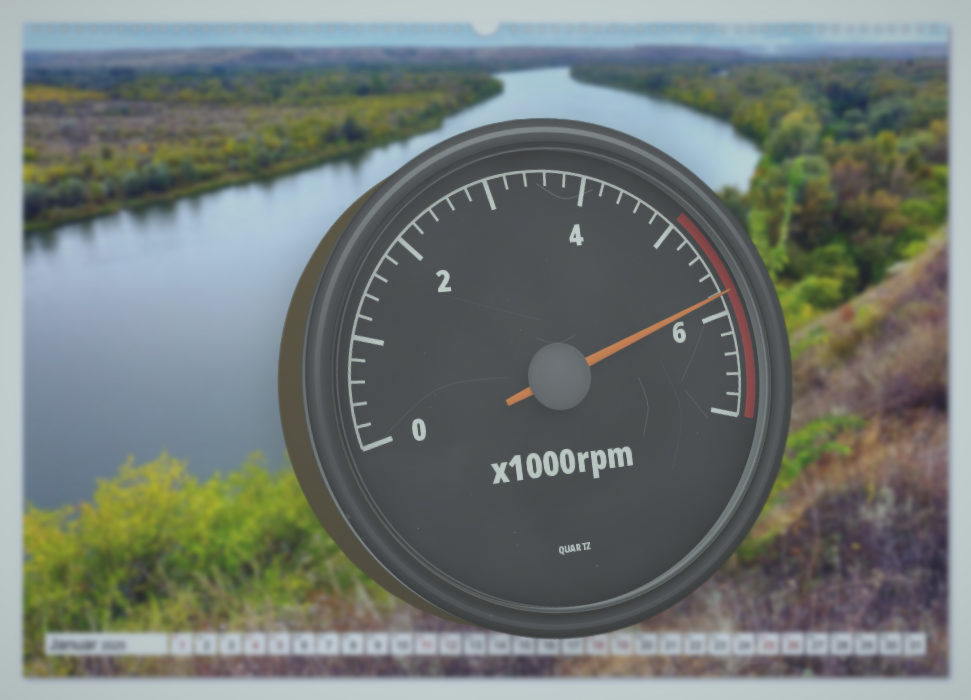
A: 5800,rpm
